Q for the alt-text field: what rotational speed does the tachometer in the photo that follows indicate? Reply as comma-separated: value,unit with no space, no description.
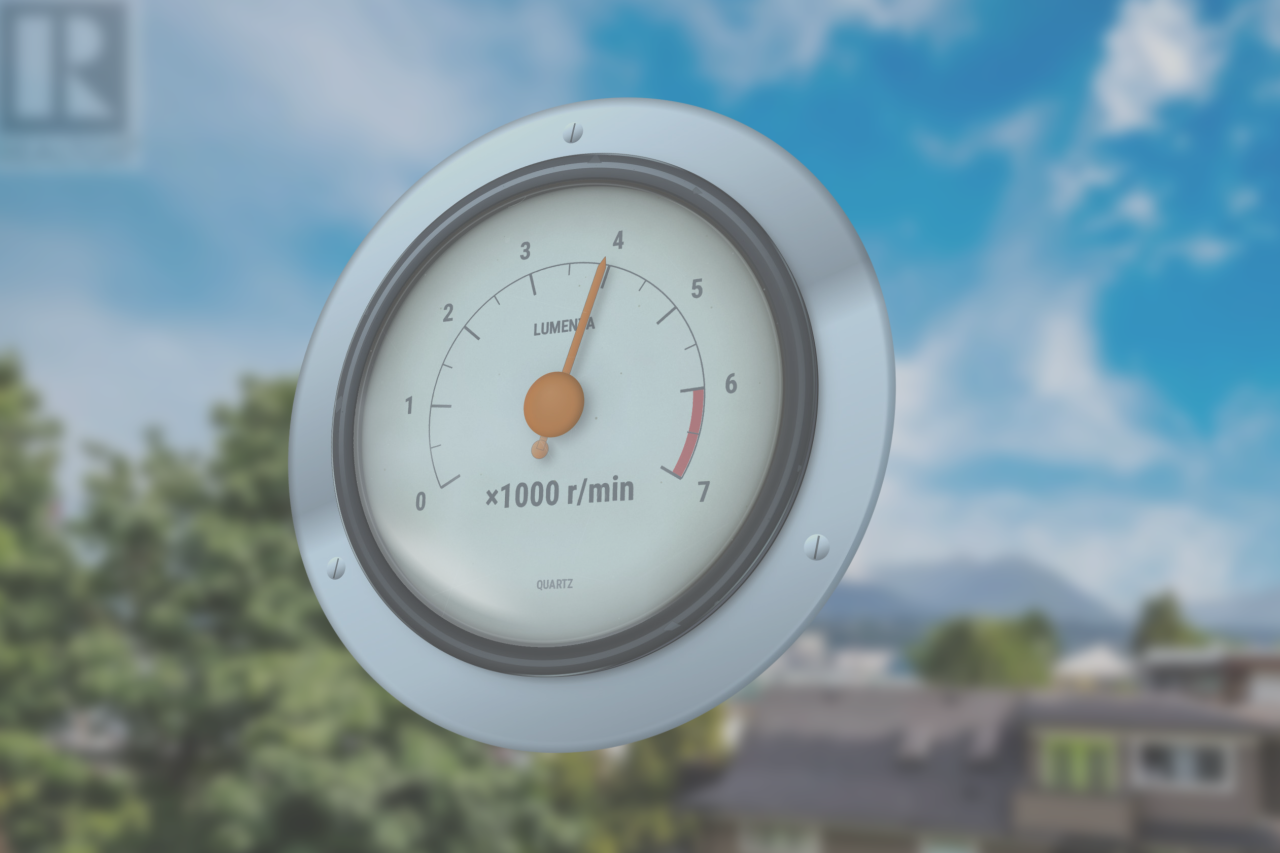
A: 4000,rpm
